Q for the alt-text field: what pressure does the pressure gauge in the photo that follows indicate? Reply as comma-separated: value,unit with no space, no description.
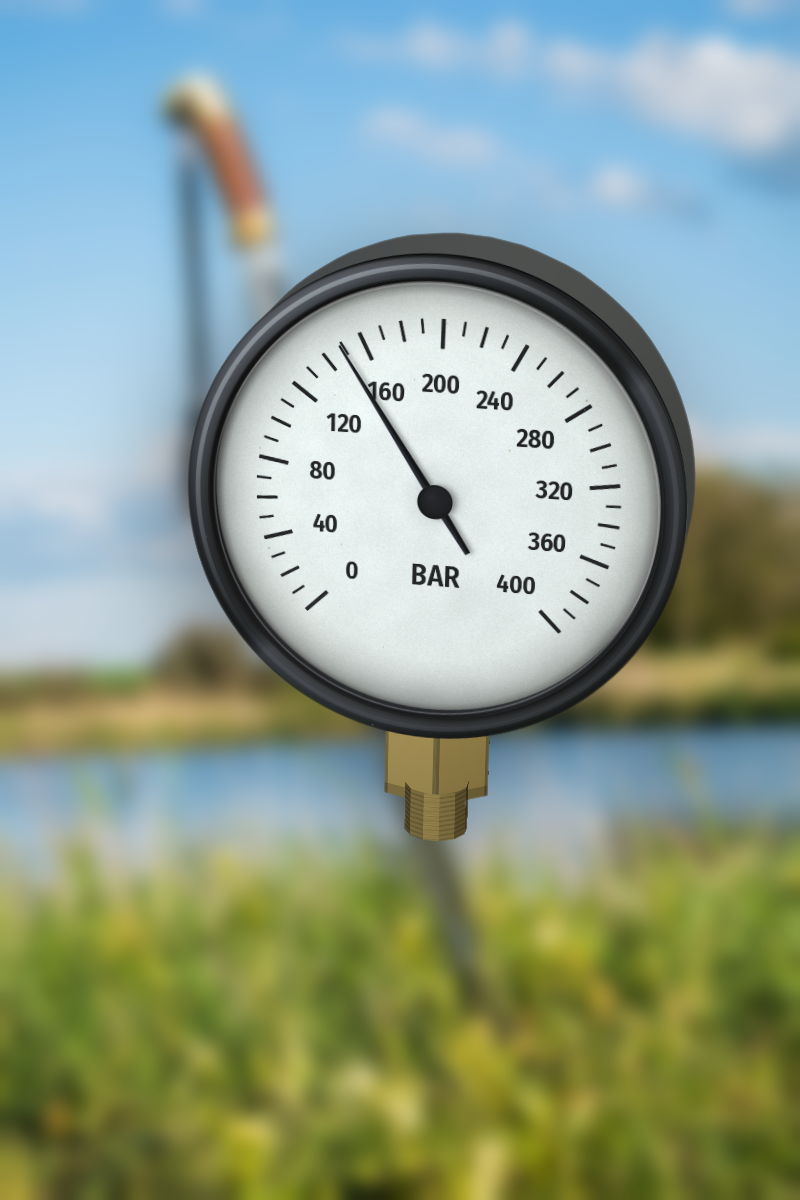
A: 150,bar
